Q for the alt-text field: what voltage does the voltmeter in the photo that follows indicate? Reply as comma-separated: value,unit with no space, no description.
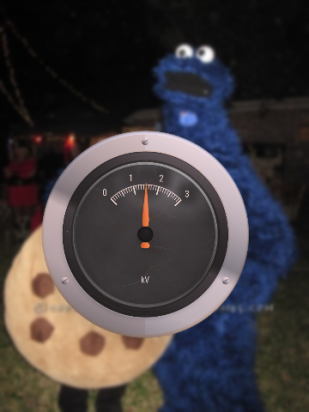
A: 1.5,kV
